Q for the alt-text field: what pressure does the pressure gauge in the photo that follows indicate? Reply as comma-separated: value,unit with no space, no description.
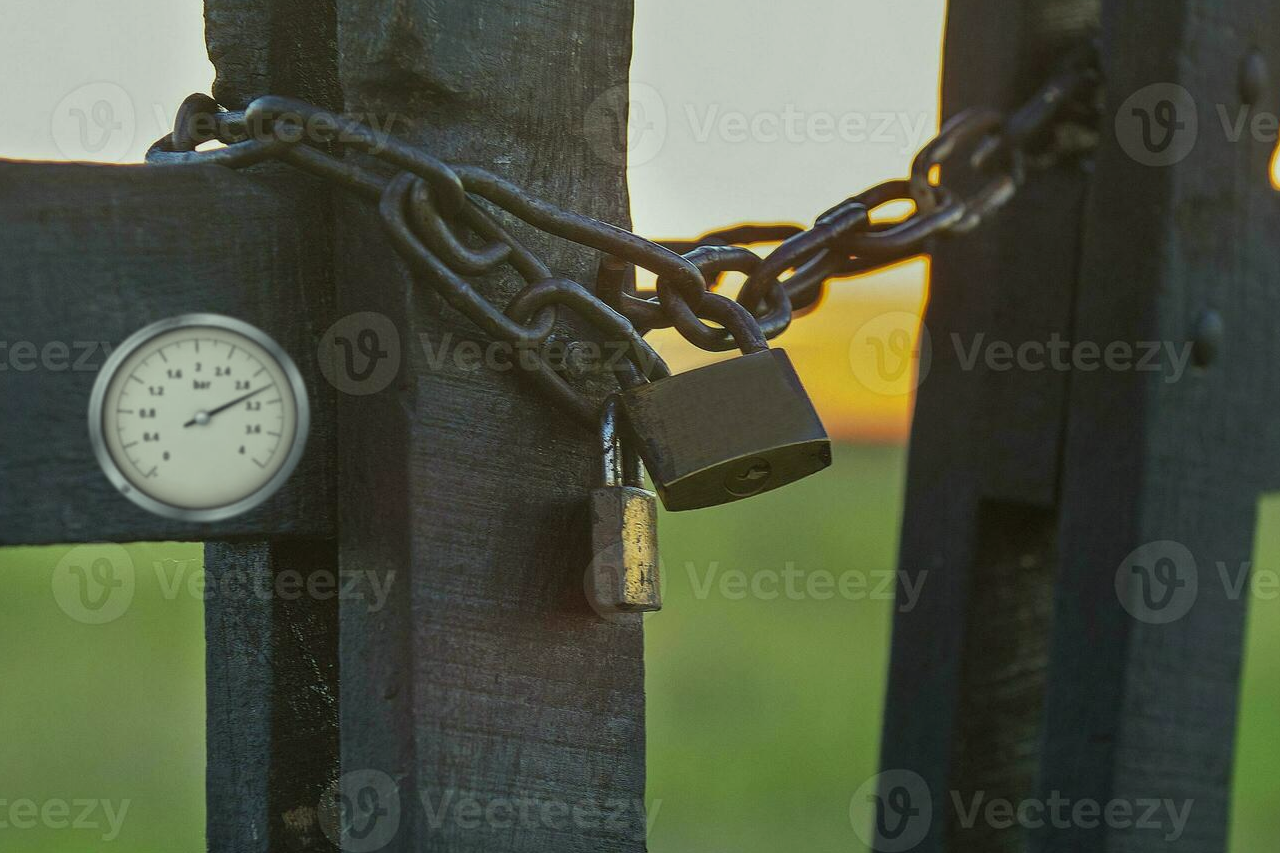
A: 3,bar
